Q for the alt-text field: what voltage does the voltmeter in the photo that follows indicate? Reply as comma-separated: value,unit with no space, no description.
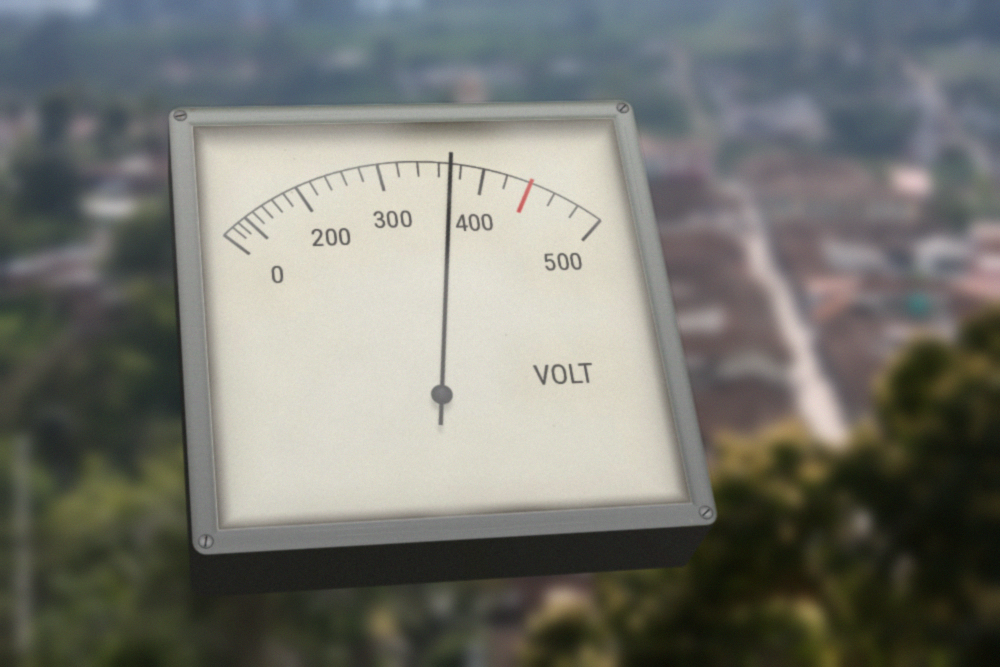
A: 370,V
